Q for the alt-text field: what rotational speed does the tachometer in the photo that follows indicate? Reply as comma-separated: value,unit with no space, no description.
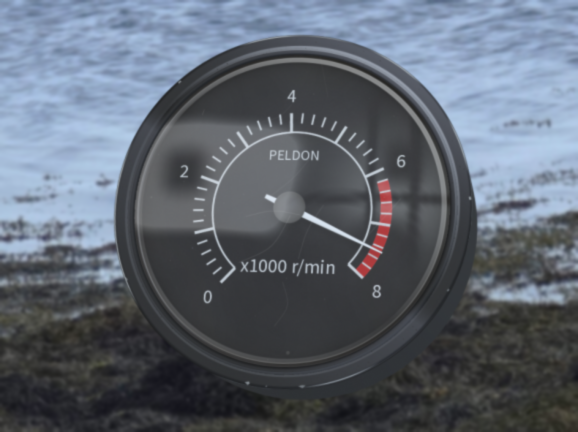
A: 7500,rpm
